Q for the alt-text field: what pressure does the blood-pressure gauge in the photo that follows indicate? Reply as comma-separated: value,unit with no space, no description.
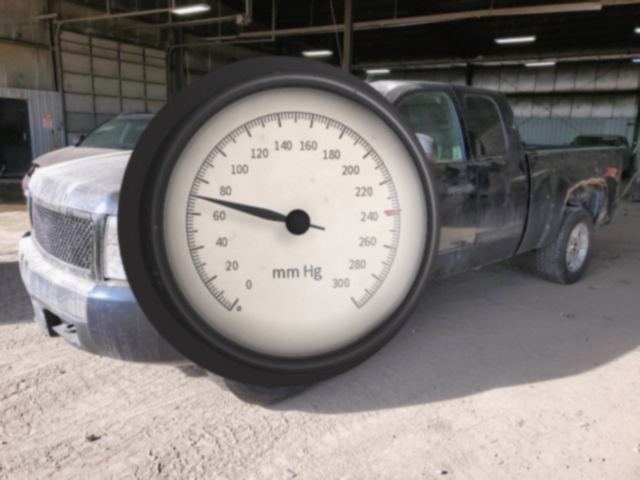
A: 70,mmHg
